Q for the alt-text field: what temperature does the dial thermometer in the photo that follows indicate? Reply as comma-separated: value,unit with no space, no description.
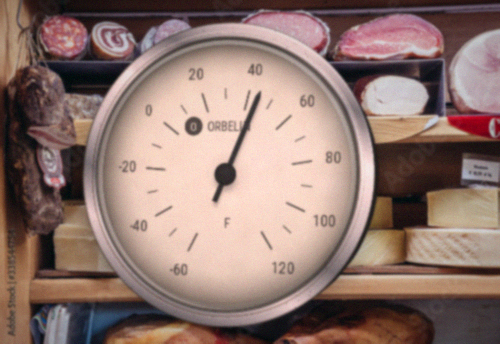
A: 45,°F
